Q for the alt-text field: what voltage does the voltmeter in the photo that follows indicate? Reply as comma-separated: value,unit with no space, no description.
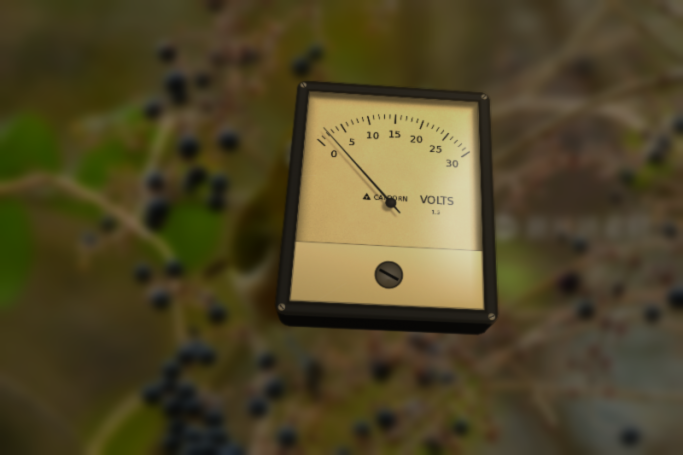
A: 2,V
